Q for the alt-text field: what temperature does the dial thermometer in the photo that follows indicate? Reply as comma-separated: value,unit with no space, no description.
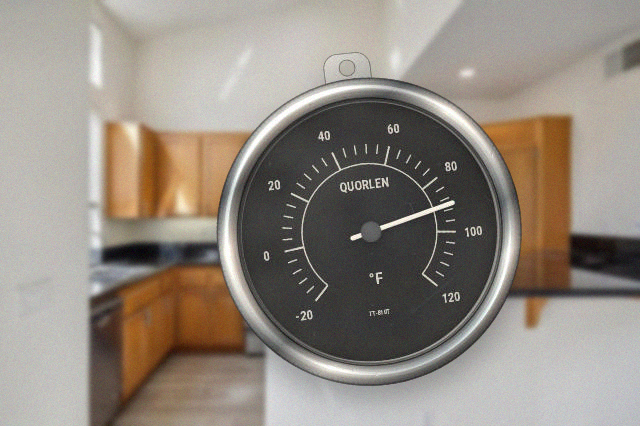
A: 90,°F
